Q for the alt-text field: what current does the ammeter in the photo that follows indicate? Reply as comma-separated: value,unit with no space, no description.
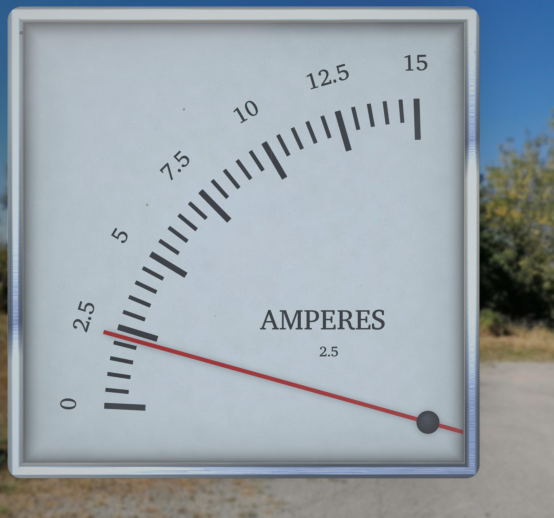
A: 2.25,A
